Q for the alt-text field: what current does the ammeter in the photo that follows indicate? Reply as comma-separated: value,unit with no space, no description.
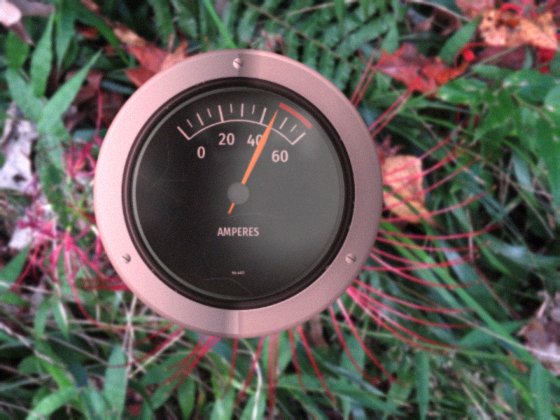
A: 45,A
